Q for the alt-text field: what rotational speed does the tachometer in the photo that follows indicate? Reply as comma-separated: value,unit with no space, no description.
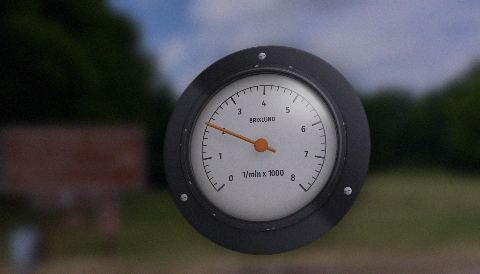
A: 2000,rpm
